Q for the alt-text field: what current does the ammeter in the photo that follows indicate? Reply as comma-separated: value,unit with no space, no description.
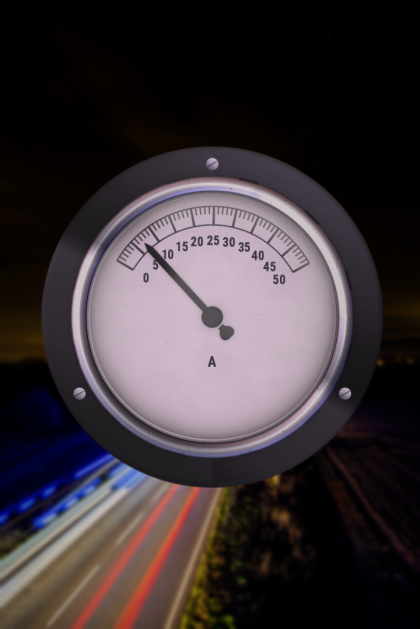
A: 7,A
